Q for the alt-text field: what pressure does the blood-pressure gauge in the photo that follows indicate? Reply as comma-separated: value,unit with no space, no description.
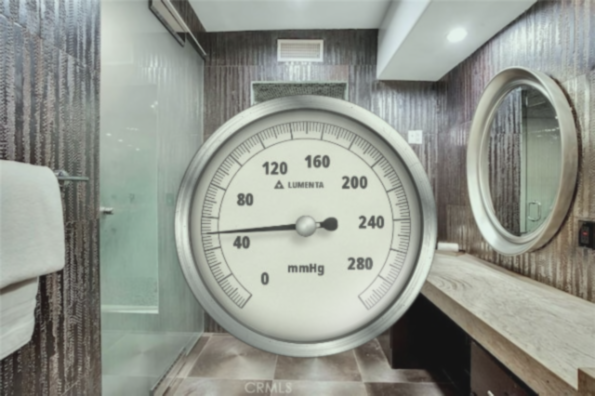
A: 50,mmHg
